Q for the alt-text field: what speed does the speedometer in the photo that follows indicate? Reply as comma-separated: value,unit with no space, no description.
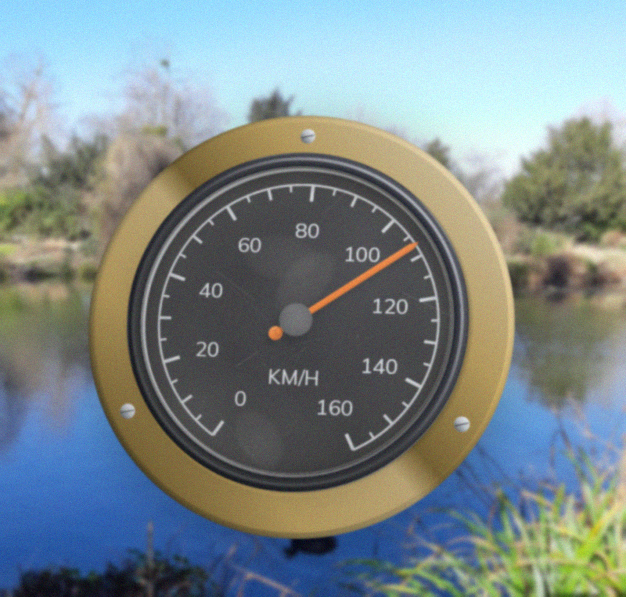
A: 107.5,km/h
